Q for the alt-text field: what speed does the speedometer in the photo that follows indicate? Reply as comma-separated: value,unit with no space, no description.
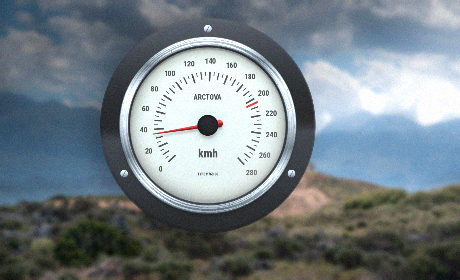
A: 35,km/h
